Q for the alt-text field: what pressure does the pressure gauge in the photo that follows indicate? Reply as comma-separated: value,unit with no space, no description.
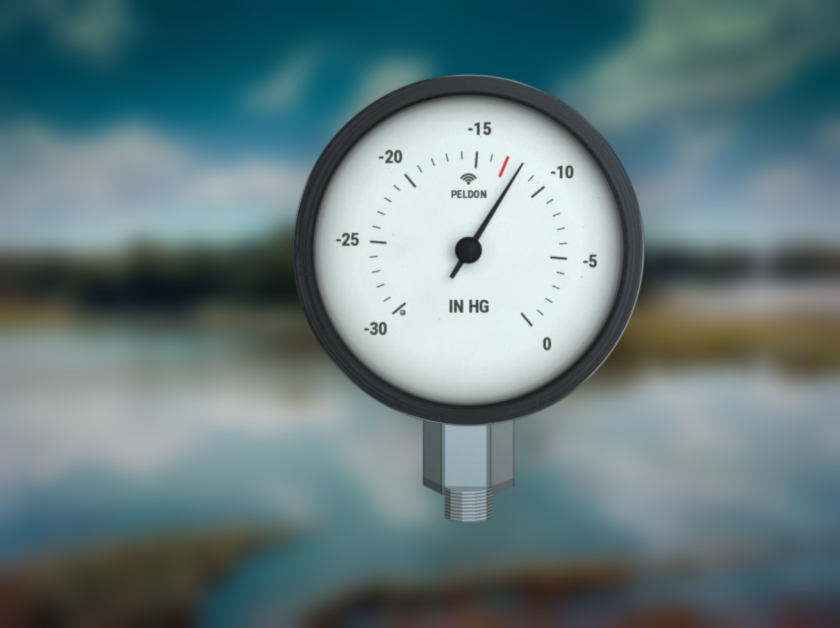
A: -12,inHg
